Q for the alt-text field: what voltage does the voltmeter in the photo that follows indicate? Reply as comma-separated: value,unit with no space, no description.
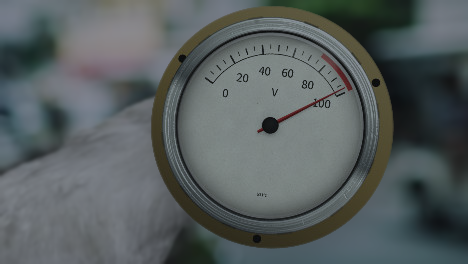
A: 97.5,V
